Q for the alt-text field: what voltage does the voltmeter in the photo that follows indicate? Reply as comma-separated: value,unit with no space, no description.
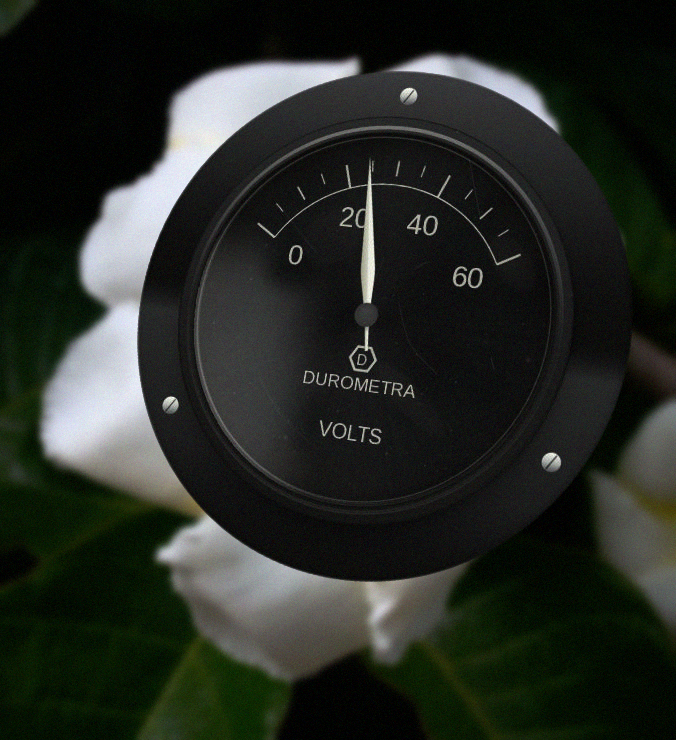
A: 25,V
